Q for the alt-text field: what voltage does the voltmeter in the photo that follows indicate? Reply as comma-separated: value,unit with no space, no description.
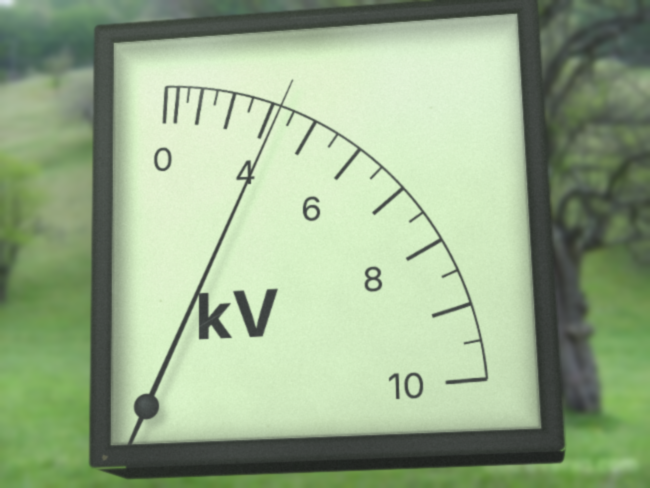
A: 4.25,kV
